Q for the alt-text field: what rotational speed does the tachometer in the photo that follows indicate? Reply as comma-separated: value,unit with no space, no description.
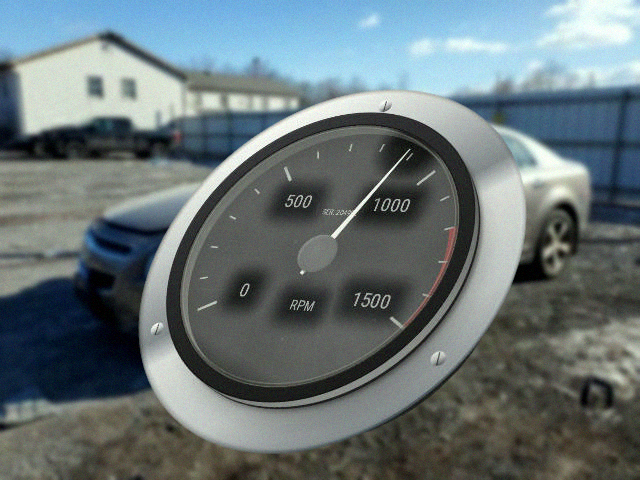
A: 900,rpm
